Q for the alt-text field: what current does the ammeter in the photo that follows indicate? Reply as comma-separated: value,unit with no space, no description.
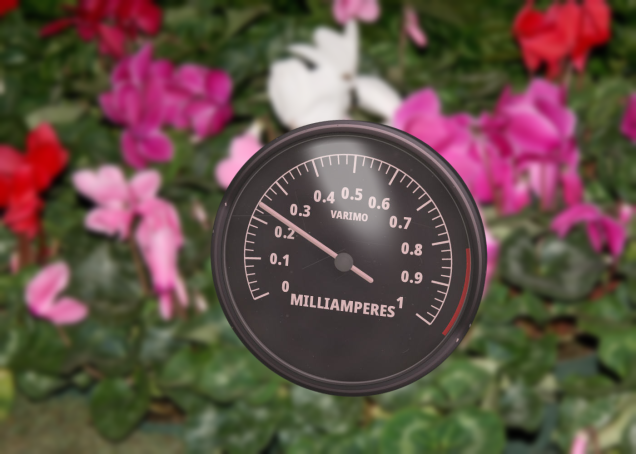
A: 0.24,mA
